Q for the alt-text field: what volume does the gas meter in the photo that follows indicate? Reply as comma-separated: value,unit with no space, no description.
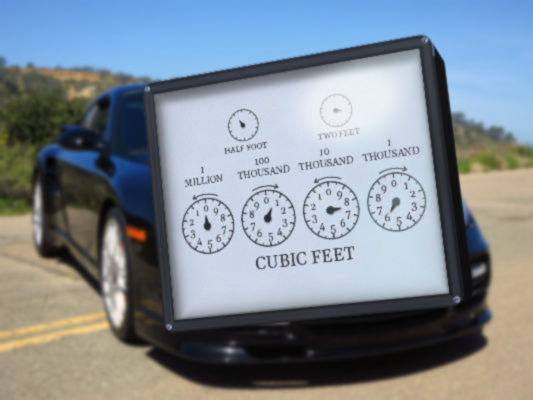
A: 7600,ft³
